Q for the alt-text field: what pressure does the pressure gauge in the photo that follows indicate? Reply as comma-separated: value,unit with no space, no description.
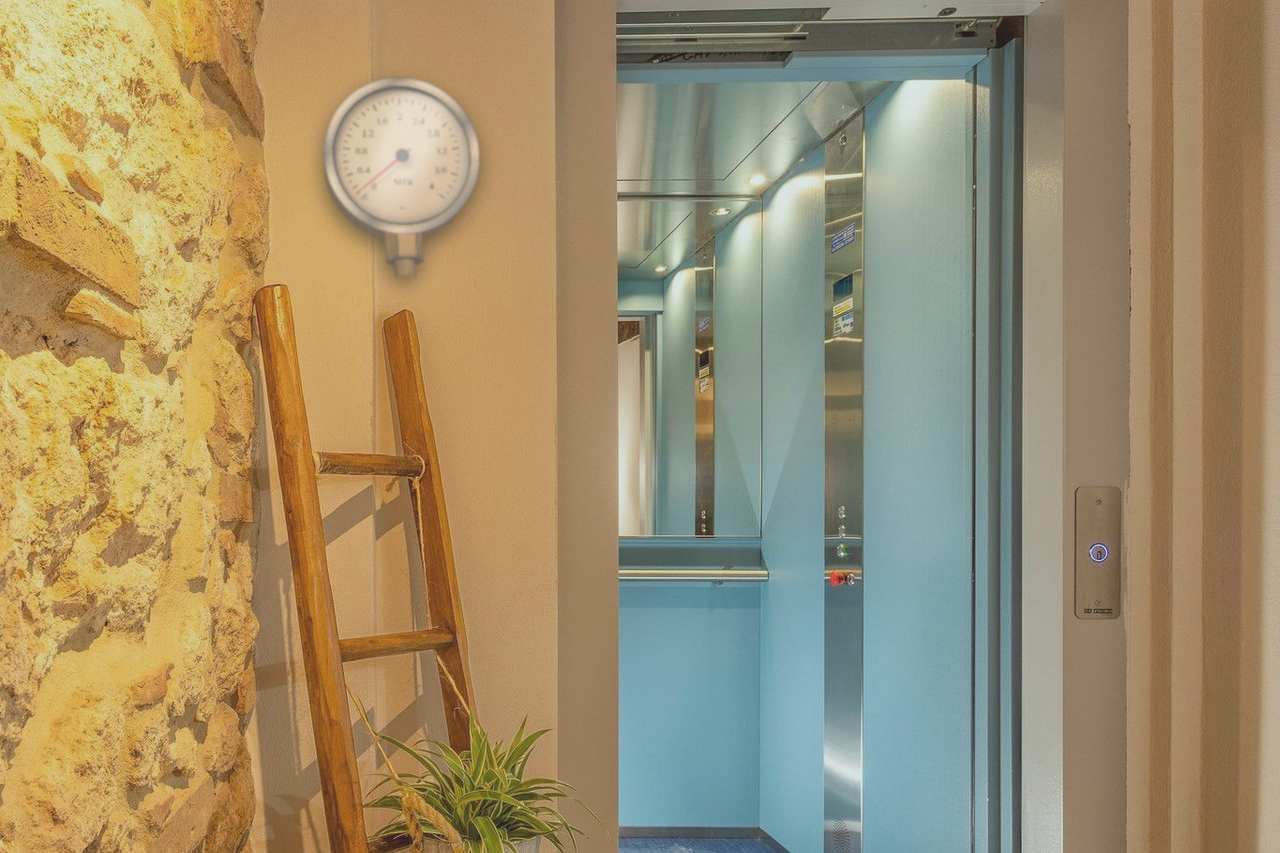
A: 0.1,MPa
